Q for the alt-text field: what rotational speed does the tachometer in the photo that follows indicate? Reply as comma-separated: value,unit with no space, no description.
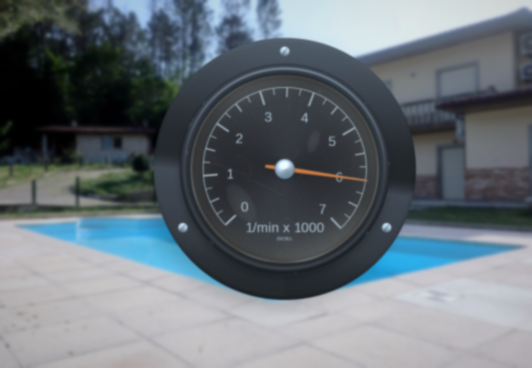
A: 6000,rpm
